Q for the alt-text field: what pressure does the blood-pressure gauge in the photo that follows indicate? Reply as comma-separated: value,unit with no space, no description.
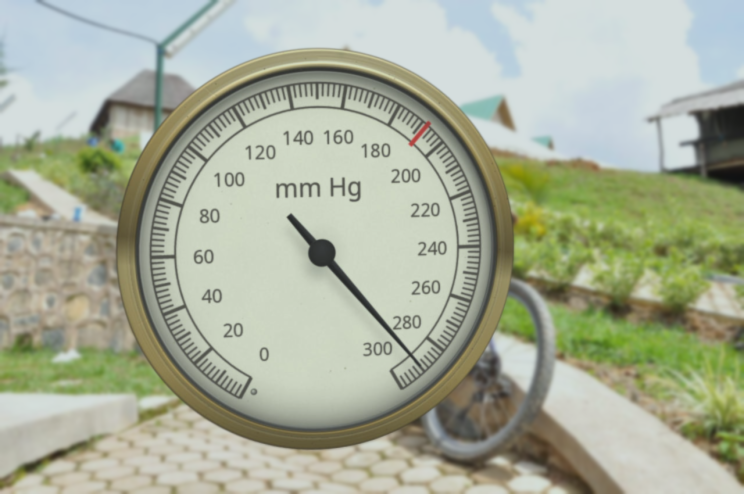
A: 290,mmHg
